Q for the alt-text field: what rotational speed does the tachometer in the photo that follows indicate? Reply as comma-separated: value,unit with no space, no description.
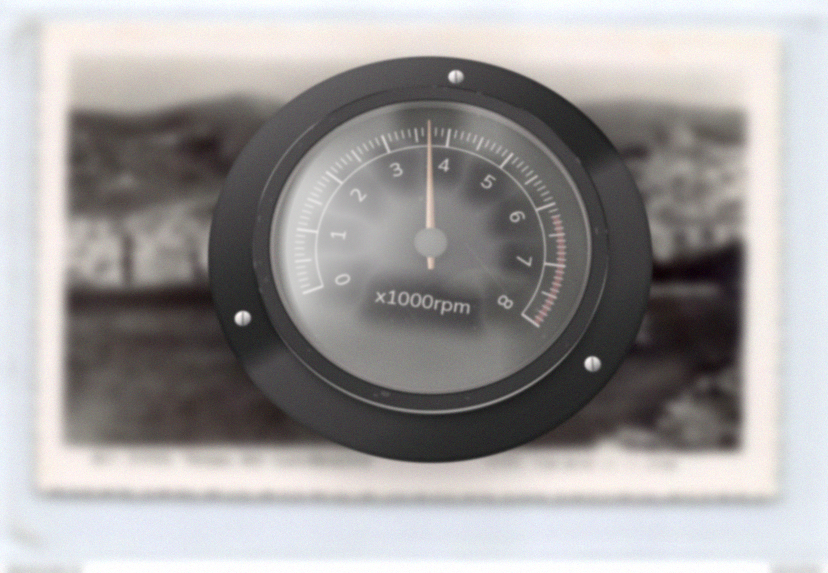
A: 3700,rpm
